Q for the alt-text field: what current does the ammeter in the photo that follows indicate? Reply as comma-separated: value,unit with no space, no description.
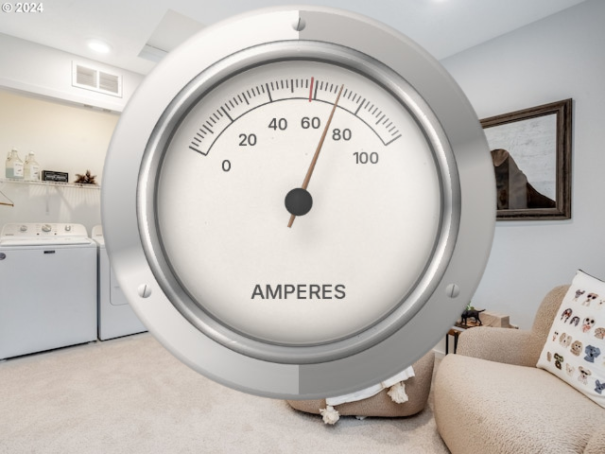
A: 70,A
